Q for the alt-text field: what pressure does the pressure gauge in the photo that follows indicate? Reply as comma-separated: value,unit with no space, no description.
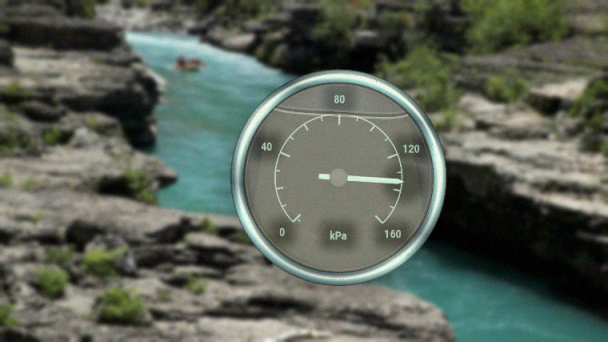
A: 135,kPa
